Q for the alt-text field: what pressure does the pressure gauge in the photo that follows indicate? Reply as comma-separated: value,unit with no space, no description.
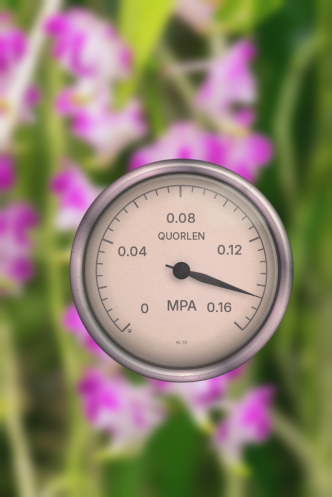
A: 0.145,MPa
